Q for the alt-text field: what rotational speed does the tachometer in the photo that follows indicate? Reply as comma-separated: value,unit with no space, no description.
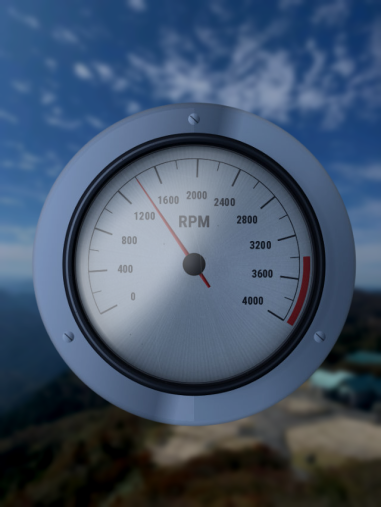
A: 1400,rpm
